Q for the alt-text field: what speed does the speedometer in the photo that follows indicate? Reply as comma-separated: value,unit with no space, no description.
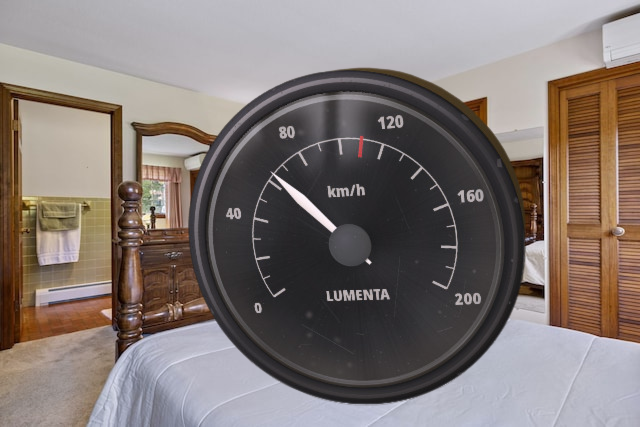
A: 65,km/h
